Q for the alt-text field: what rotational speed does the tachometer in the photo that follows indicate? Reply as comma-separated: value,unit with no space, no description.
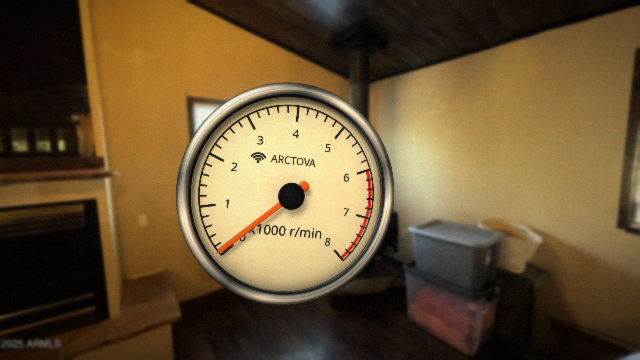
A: 100,rpm
